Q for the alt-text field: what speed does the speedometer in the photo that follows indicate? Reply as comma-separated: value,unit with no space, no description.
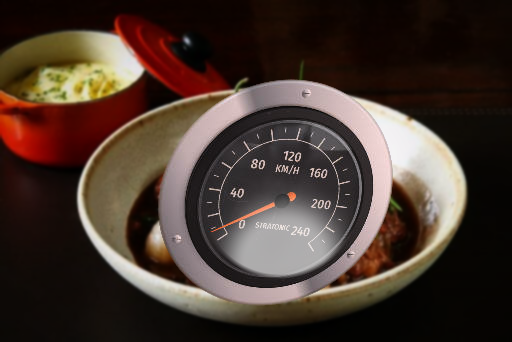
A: 10,km/h
